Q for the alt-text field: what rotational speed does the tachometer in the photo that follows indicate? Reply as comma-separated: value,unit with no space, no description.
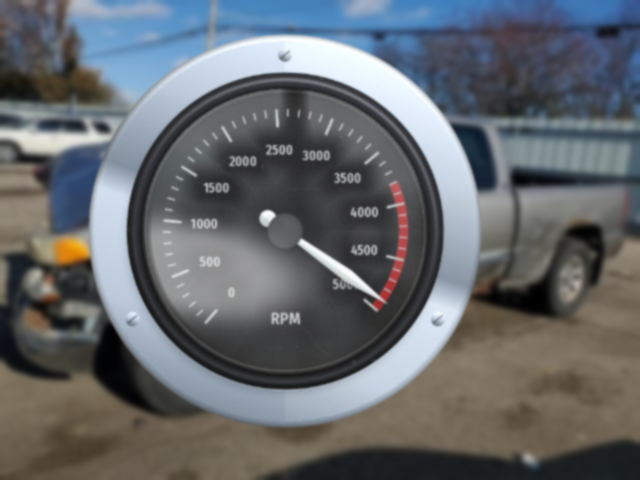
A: 4900,rpm
